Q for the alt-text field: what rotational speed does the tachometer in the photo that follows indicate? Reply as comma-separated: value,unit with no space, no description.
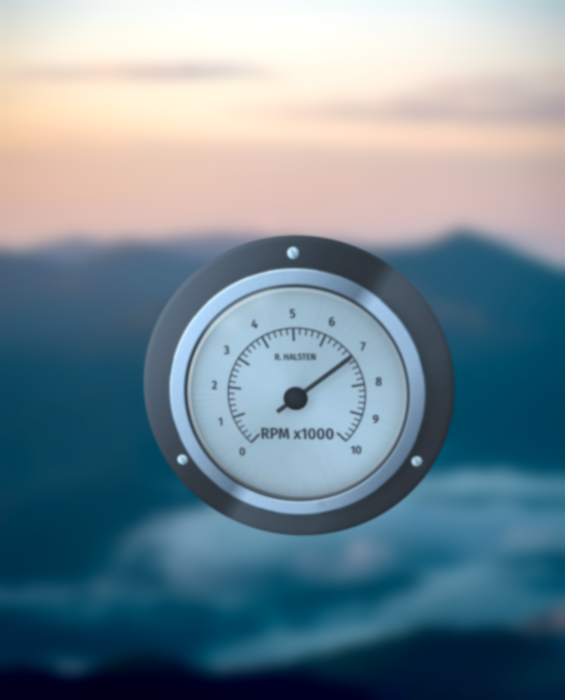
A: 7000,rpm
